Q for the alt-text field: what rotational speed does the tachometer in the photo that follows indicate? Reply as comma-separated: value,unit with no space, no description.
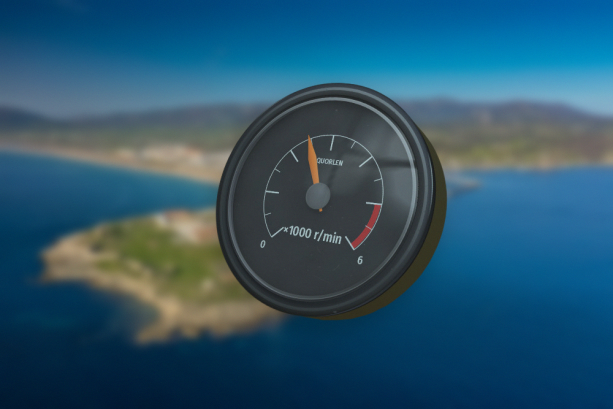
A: 2500,rpm
